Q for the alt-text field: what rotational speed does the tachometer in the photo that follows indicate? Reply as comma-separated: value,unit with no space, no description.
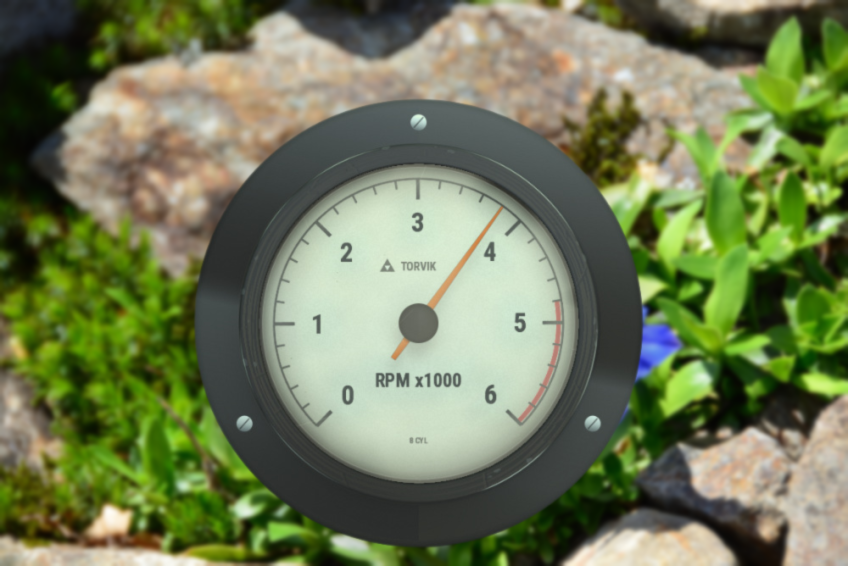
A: 3800,rpm
